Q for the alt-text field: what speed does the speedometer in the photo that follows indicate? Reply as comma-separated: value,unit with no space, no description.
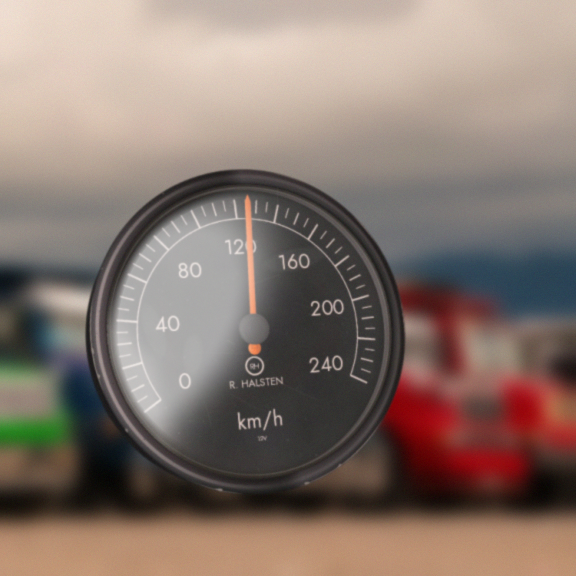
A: 125,km/h
